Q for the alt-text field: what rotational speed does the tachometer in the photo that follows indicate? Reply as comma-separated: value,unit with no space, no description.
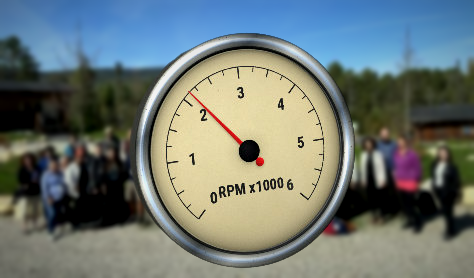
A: 2125,rpm
